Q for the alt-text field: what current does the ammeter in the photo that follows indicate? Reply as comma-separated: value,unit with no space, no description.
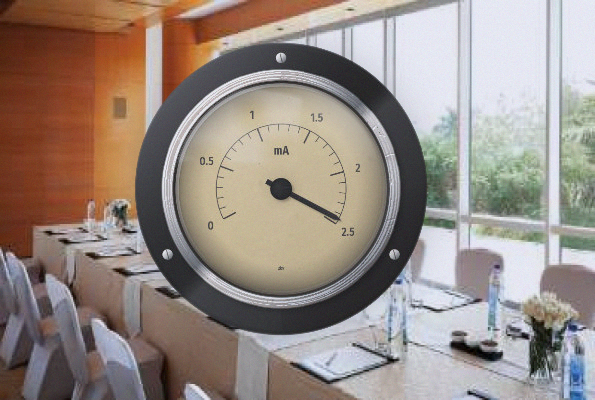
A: 2.45,mA
